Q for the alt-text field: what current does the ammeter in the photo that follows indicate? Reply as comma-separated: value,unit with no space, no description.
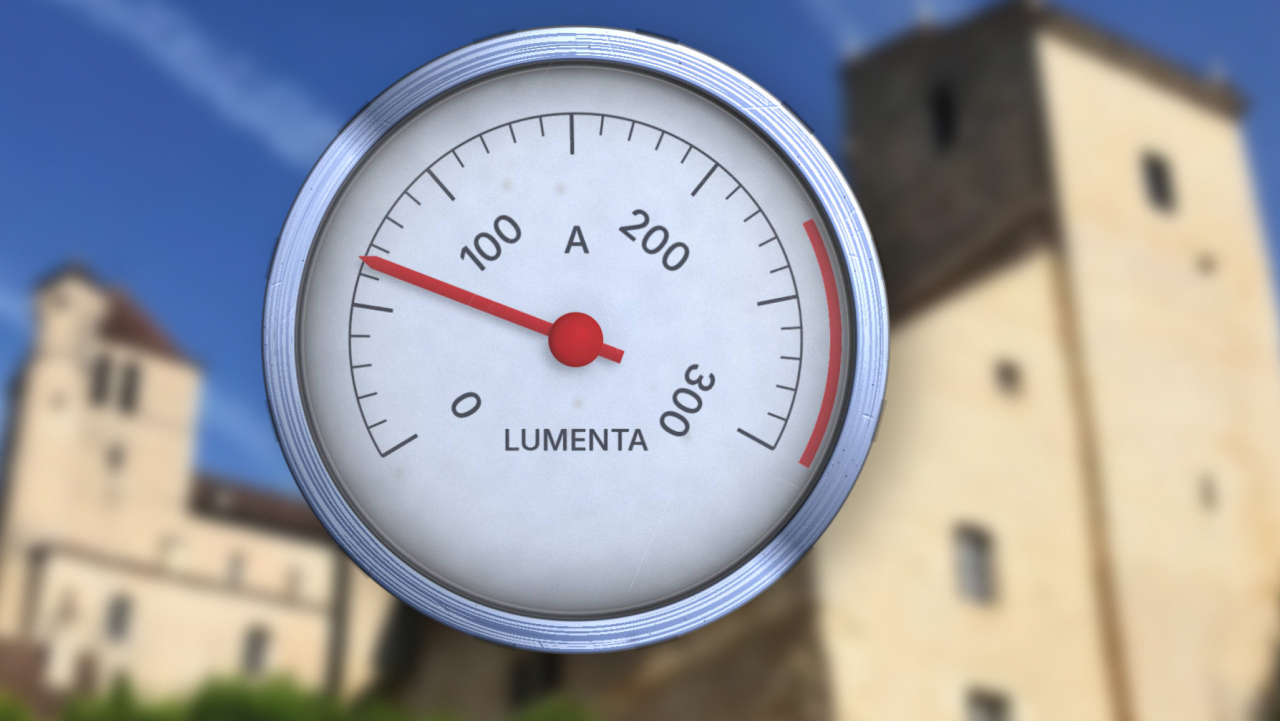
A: 65,A
